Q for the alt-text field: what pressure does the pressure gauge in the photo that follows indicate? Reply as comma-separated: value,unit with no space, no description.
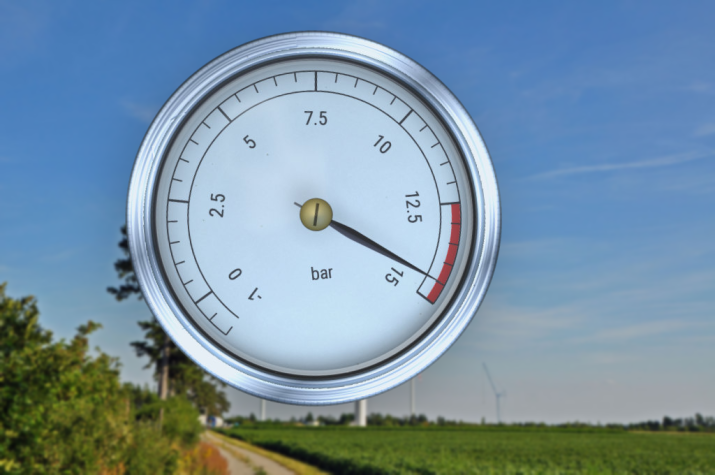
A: 14.5,bar
